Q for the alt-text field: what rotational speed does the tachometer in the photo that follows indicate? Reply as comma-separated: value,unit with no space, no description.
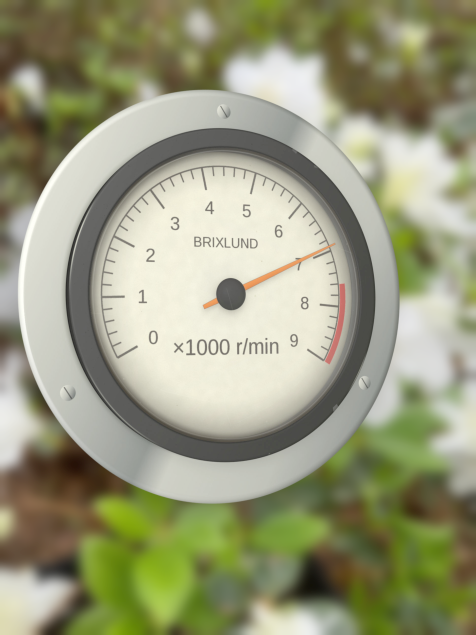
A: 6900,rpm
